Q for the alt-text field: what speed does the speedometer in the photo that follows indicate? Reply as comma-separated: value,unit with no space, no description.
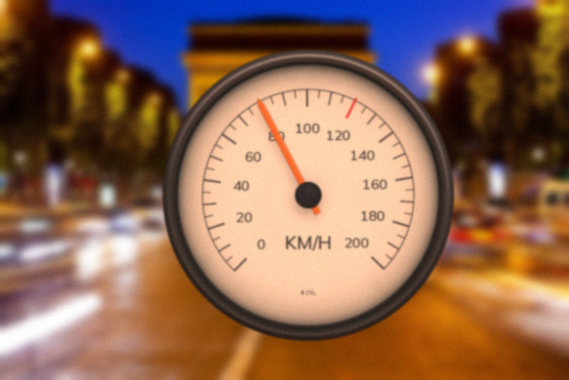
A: 80,km/h
